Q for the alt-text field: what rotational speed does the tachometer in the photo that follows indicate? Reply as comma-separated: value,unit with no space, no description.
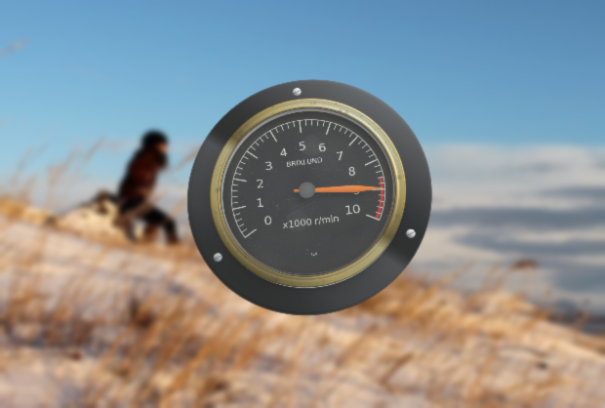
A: 9000,rpm
